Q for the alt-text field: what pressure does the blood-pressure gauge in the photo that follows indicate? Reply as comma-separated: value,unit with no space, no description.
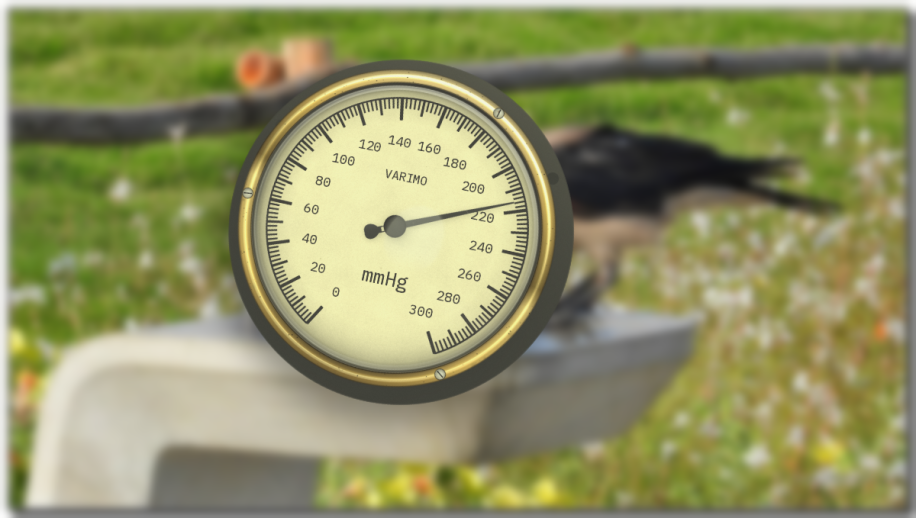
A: 216,mmHg
